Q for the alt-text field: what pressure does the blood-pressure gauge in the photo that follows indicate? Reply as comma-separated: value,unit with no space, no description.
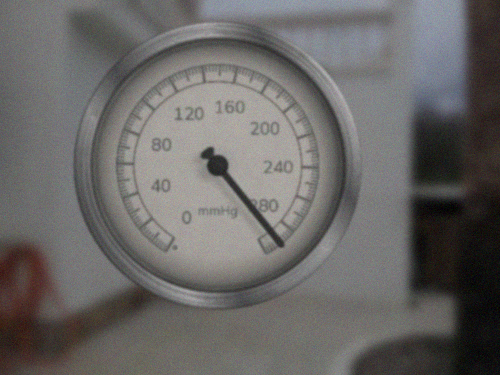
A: 290,mmHg
